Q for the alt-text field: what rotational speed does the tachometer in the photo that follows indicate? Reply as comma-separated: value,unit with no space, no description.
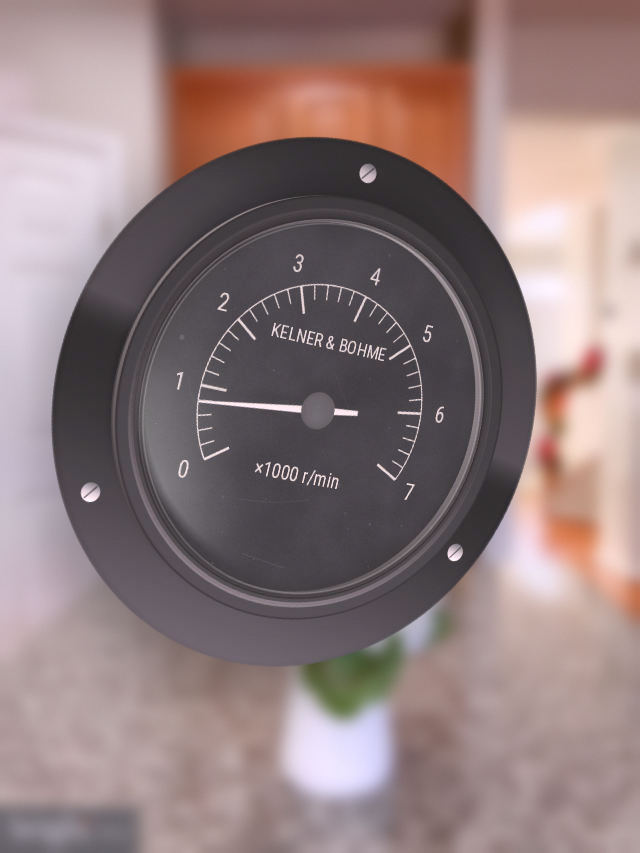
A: 800,rpm
